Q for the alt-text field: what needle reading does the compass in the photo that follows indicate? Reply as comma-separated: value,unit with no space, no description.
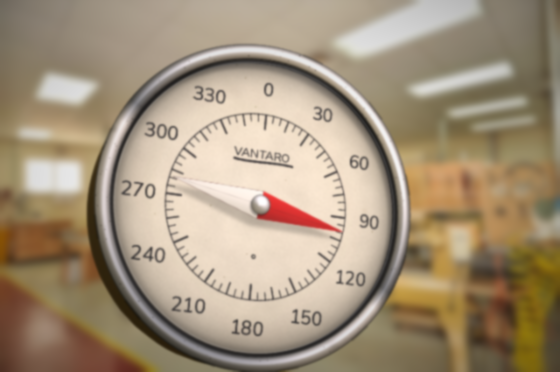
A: 100,°
